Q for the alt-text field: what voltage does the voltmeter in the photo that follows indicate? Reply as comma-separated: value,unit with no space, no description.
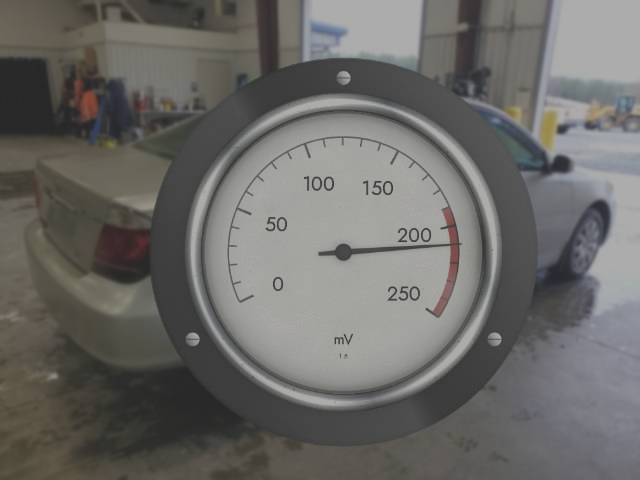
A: 210,mV
